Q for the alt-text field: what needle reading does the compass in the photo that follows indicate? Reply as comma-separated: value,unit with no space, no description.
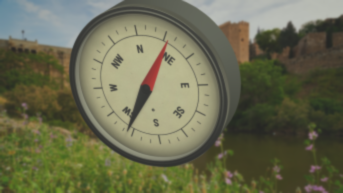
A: 35,°
